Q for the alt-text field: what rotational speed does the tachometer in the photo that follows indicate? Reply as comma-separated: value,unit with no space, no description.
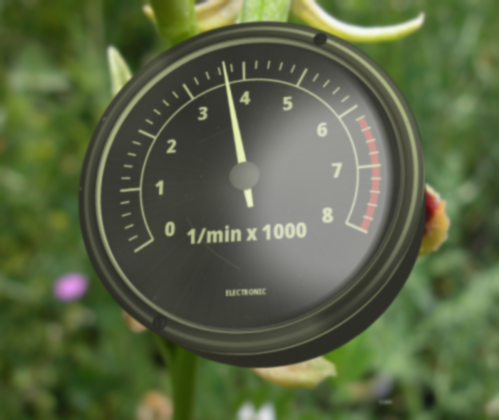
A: 3700,rpm
